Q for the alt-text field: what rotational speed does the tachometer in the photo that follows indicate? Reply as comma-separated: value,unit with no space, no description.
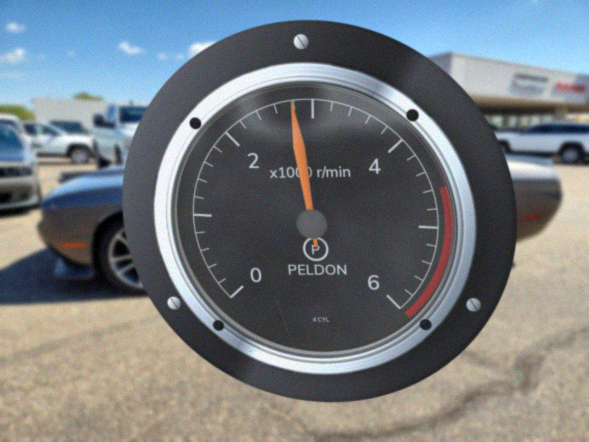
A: 2800,rpm
